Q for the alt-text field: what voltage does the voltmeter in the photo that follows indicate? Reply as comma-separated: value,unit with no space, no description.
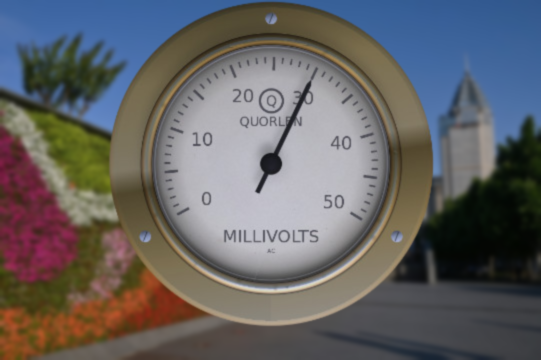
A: 30,mV
